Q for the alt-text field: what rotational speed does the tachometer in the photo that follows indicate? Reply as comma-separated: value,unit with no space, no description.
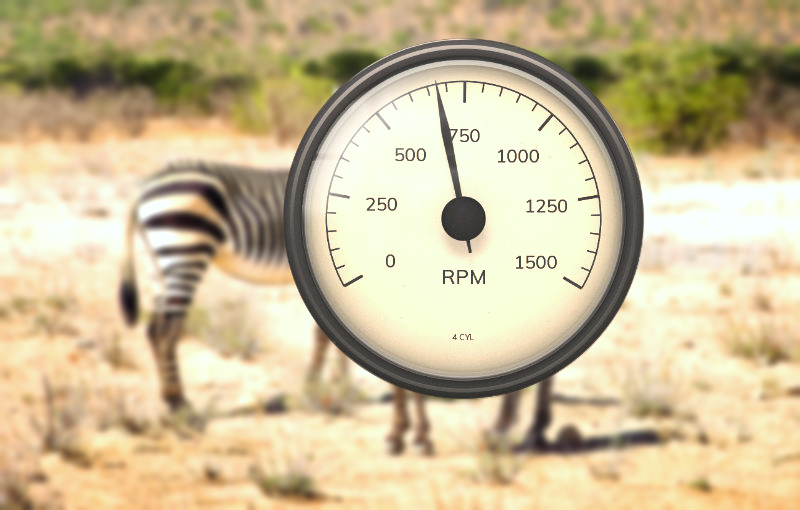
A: 675,rpm
